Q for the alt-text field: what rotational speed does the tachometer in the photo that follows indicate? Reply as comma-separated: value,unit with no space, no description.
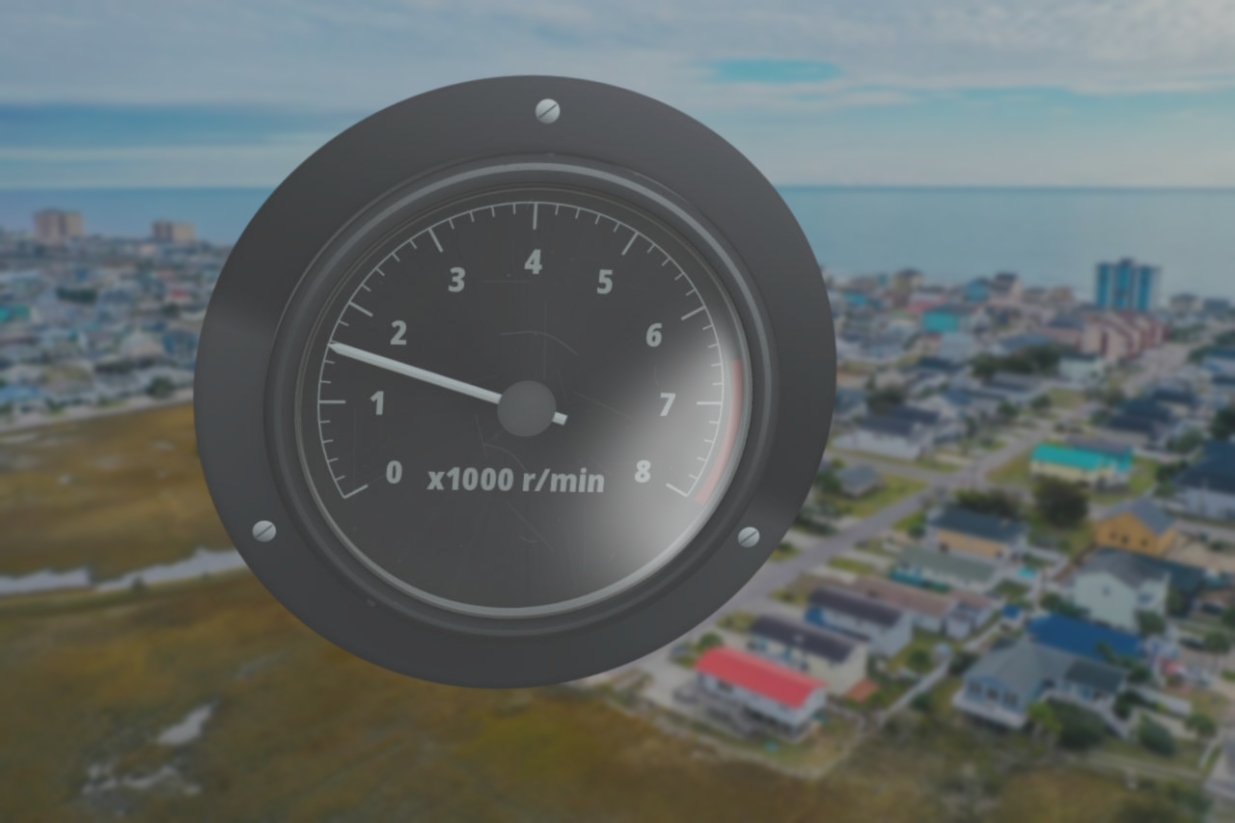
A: 1600,rpm
